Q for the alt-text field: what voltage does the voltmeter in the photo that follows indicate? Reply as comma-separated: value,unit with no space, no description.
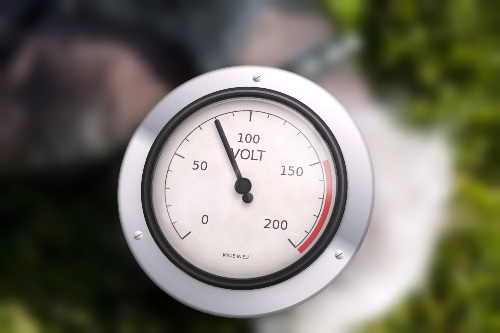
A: 80,V
